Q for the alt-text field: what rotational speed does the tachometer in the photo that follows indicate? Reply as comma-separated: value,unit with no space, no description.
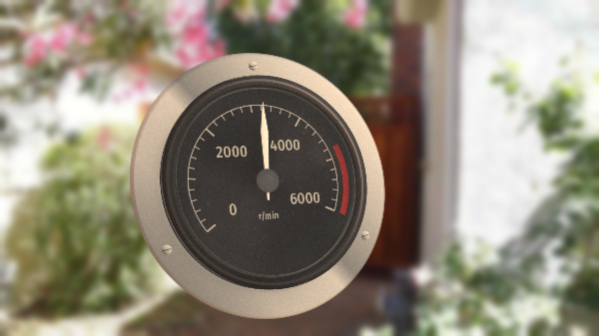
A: 3200,rpm
